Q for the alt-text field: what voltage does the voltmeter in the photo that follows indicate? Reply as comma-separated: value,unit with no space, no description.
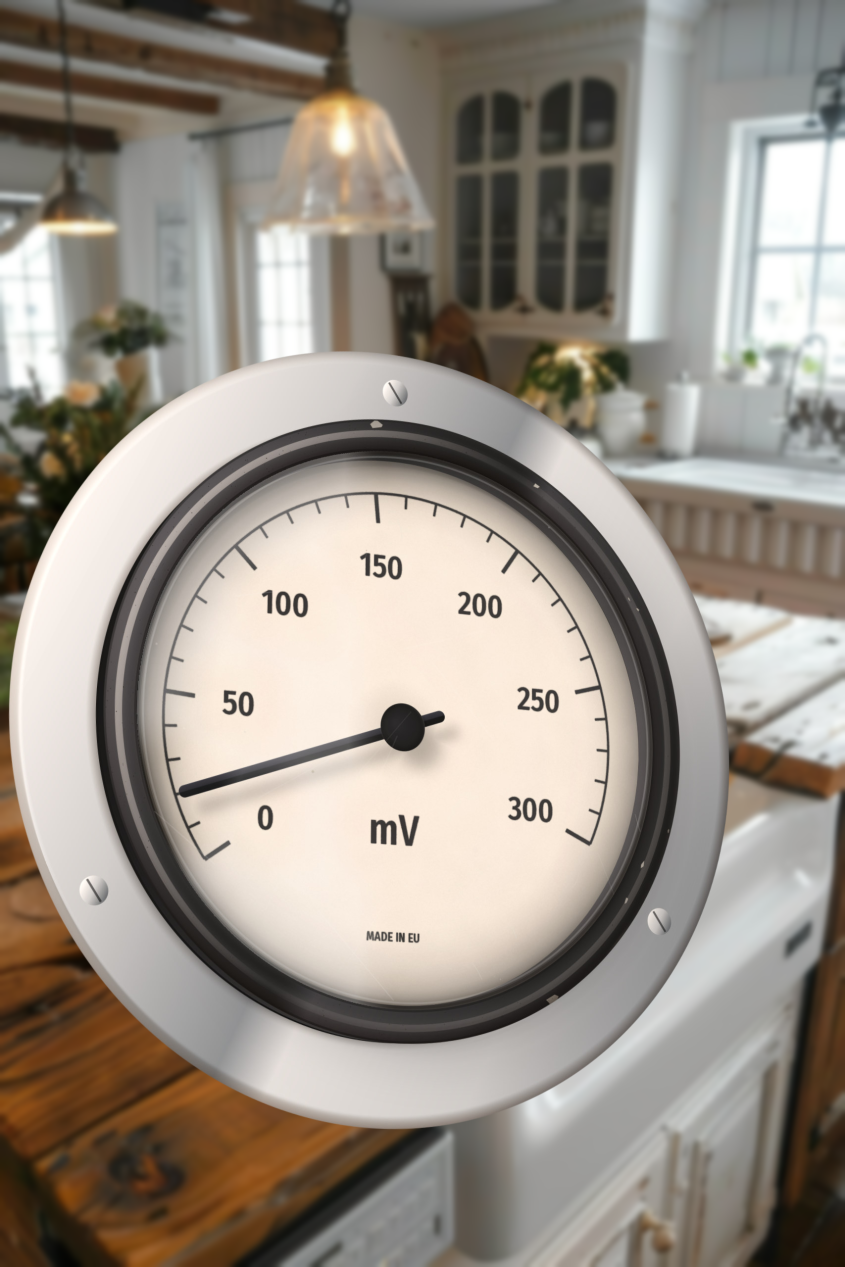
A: 20,mV
